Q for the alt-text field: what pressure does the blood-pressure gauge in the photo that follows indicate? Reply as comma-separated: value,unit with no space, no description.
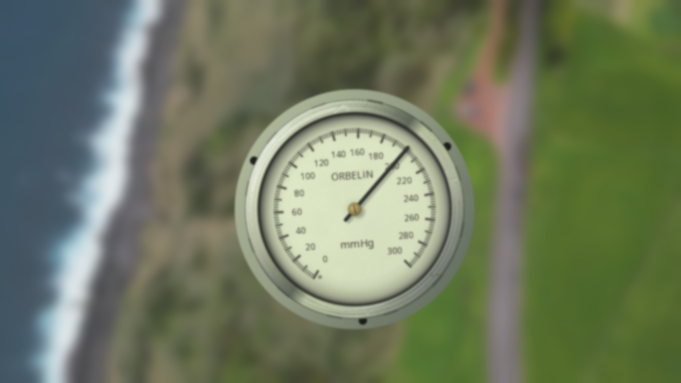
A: 200,mmHg
